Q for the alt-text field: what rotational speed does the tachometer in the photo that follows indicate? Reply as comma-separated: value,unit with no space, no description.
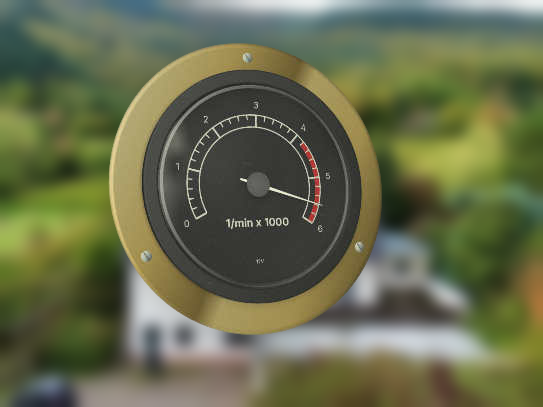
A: 5600,rpm
